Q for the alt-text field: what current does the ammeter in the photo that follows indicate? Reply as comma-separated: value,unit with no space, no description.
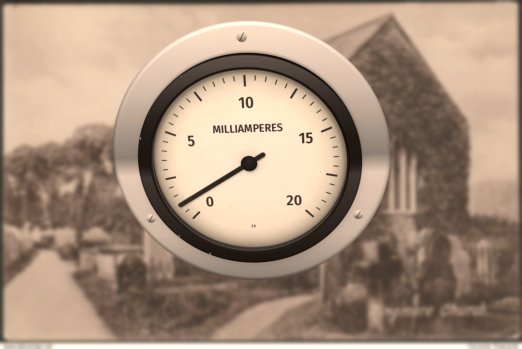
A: 1,mA
